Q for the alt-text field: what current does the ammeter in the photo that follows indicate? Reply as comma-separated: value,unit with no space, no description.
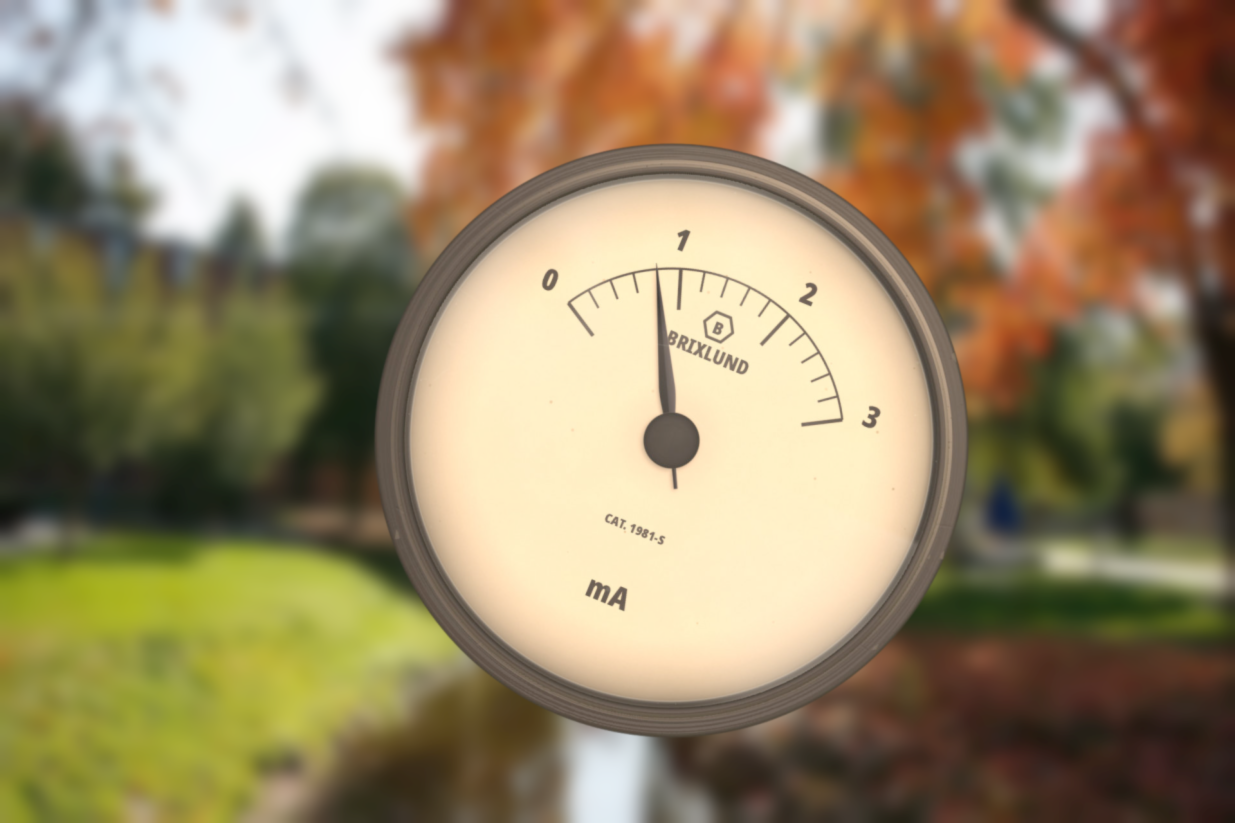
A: 0.8,mA
